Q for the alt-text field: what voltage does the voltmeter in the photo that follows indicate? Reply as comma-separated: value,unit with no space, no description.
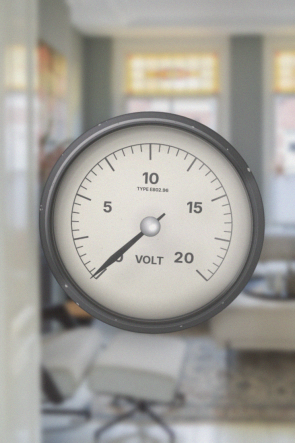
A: 0.25,V
